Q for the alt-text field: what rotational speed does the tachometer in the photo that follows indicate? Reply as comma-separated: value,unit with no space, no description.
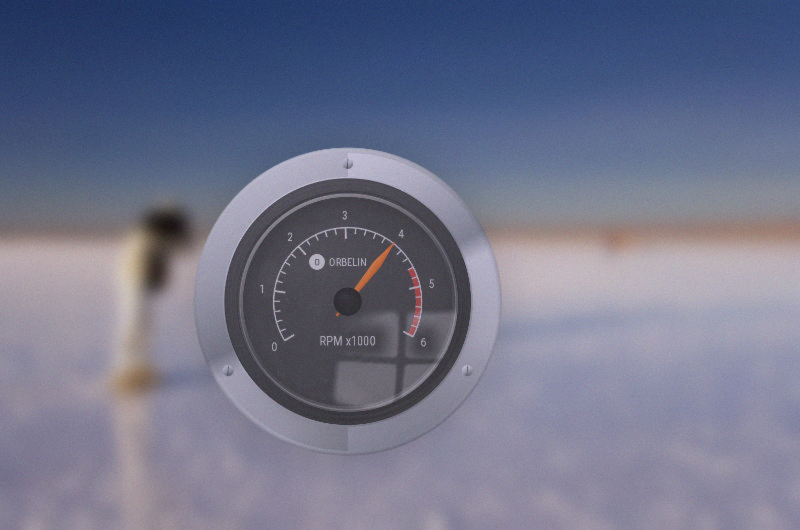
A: 4000,rpm
